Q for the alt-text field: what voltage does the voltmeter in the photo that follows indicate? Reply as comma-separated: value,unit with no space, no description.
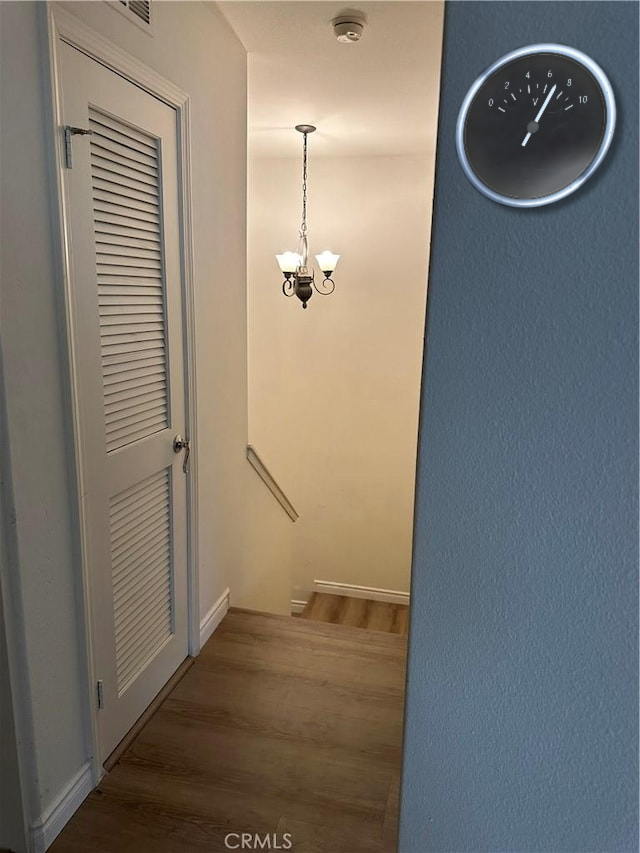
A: 7,V
